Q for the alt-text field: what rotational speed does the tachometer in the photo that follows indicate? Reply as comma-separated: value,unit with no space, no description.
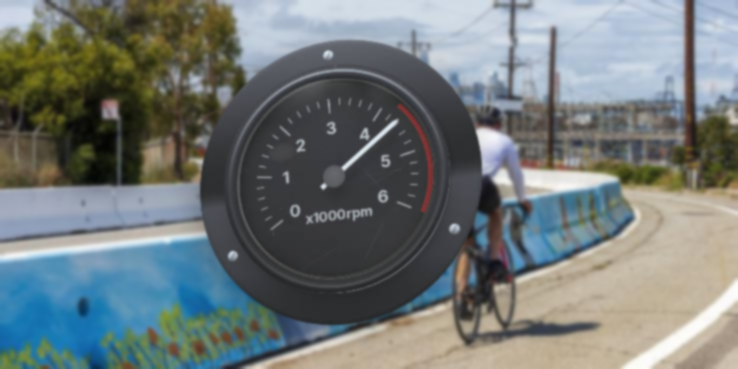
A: 4400,rpm
